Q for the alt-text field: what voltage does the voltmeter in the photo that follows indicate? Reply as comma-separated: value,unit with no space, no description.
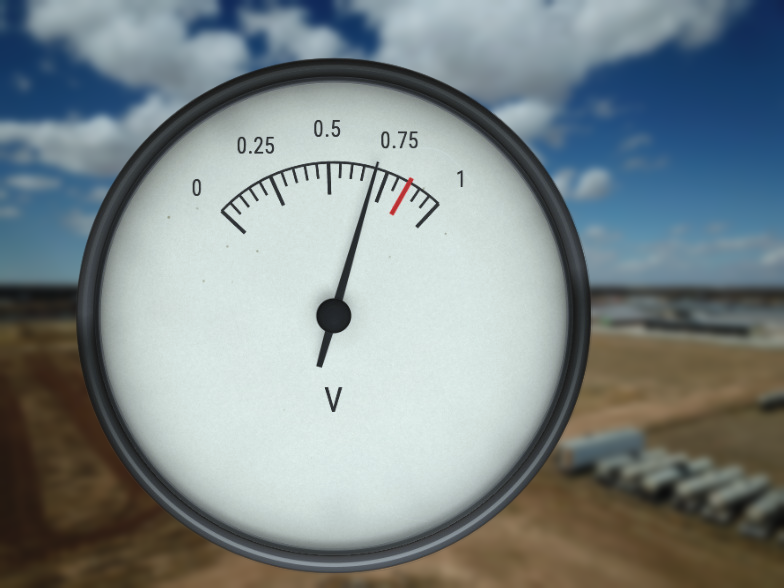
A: 0.7,V
